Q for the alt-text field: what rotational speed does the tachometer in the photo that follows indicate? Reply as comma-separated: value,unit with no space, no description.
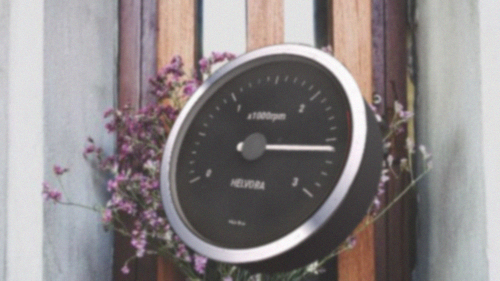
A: 2600,rpm
